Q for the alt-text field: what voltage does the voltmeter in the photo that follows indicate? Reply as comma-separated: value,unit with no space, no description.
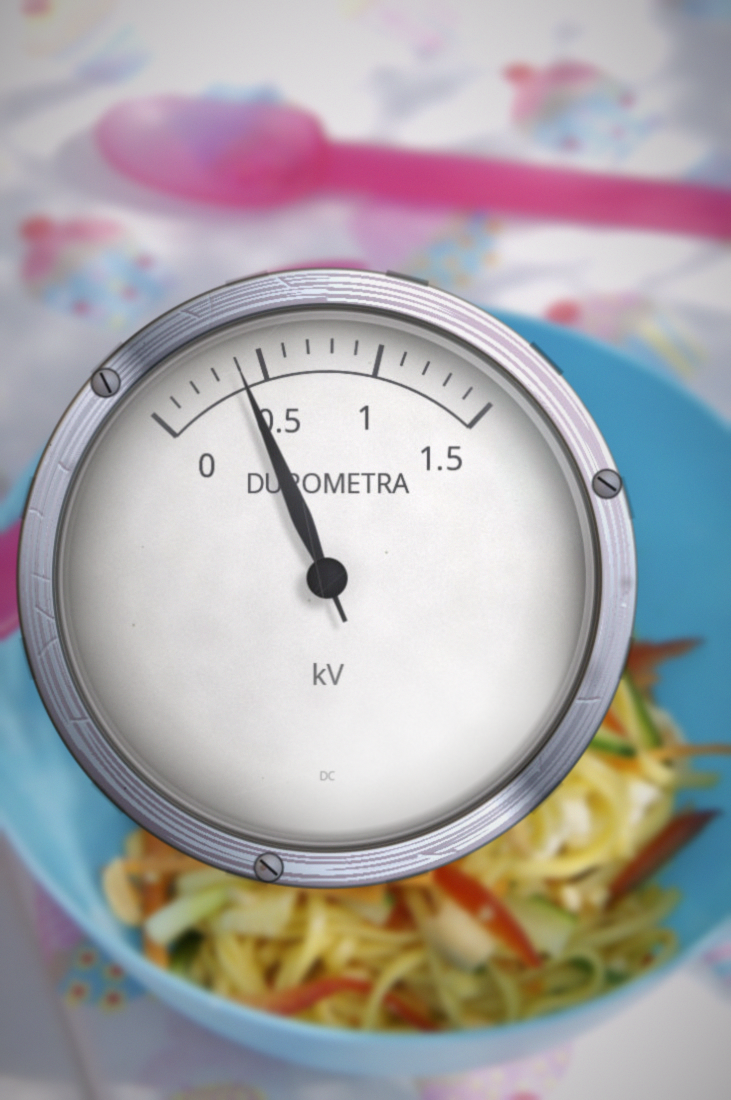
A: 0.4,kV
